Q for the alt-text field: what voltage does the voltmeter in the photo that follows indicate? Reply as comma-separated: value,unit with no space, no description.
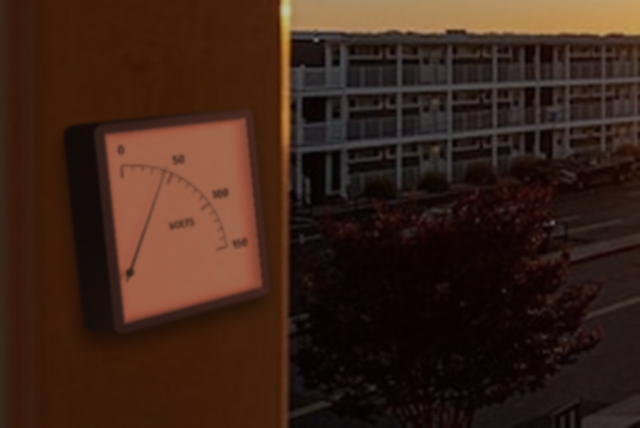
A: 40,V
